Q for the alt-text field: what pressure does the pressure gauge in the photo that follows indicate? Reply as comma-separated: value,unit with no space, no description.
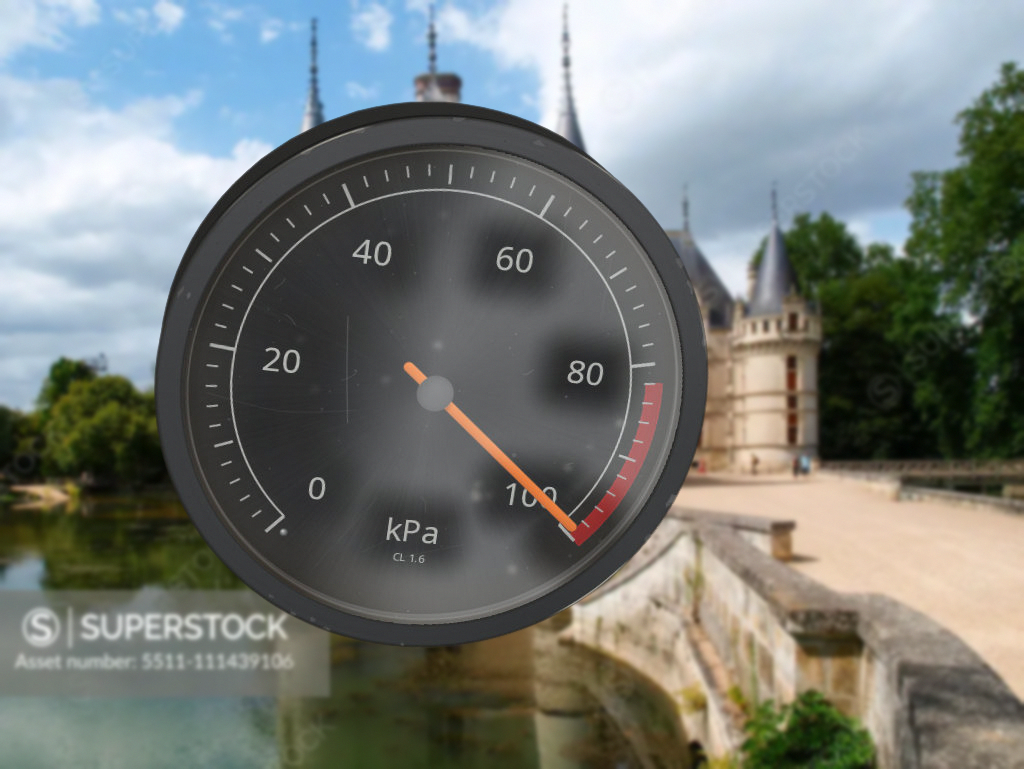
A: 99,kPa
